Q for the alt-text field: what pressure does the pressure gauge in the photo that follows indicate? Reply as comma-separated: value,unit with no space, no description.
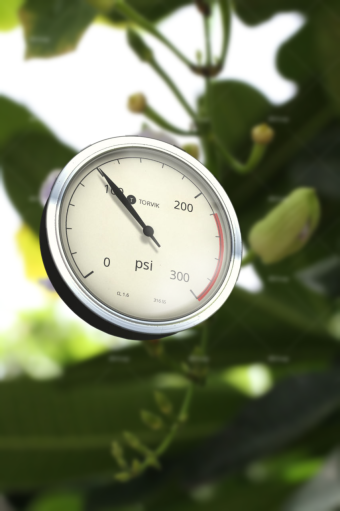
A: 100,psi
